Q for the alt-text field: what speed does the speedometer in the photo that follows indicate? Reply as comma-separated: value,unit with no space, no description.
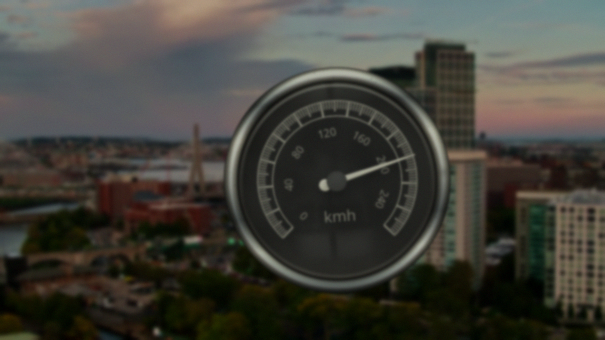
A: 200,km/h
